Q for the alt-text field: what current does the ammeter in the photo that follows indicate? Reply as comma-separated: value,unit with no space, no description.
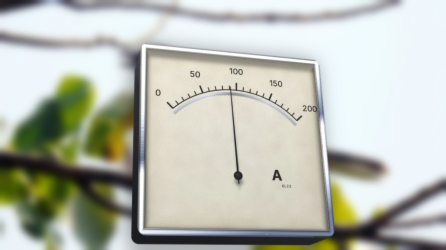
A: 90,A
